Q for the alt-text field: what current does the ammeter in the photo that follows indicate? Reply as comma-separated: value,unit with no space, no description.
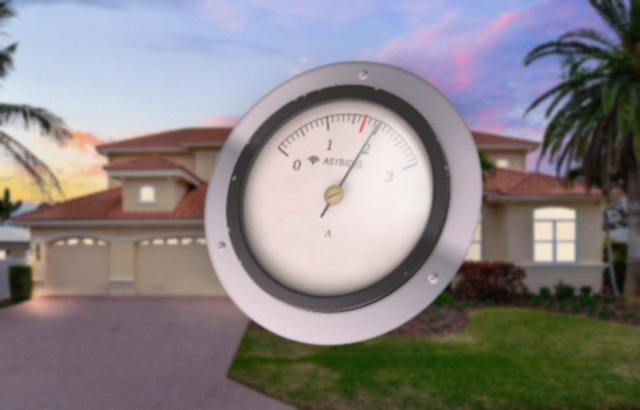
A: 2,A
